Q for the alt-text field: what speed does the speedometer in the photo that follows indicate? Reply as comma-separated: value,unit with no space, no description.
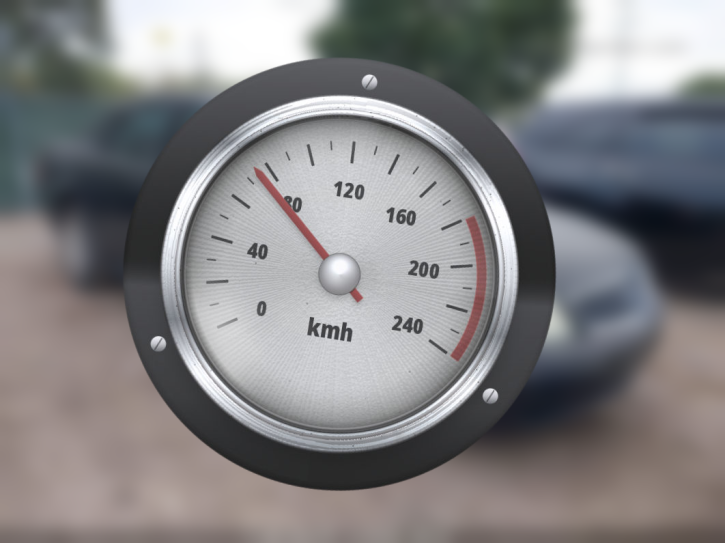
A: 75,km/h
